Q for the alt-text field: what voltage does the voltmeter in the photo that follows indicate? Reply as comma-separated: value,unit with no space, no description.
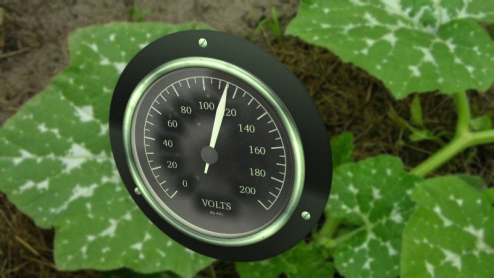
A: 115,V
